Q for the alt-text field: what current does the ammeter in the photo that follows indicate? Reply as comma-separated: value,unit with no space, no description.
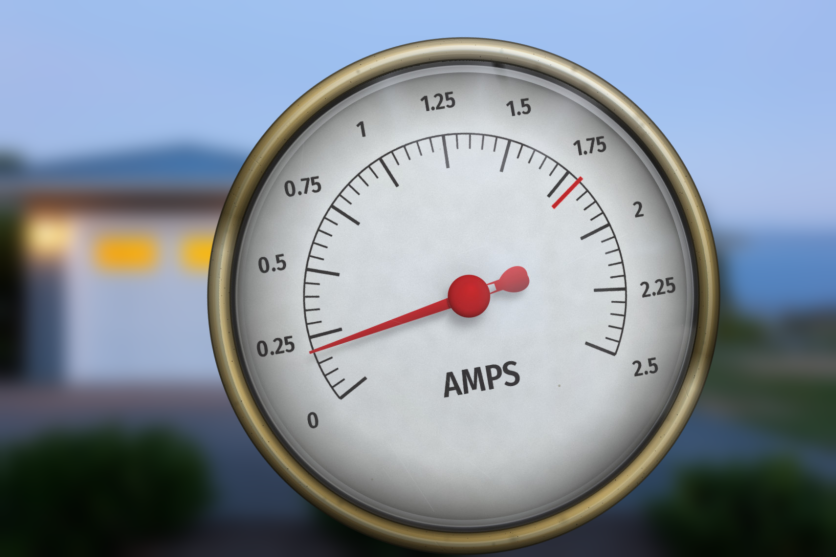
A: 0.2,A
